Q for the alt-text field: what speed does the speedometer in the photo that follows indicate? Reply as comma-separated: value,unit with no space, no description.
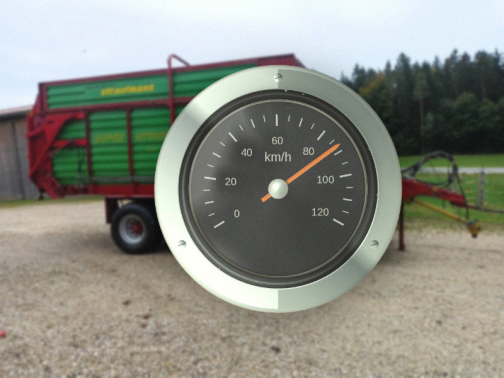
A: 87.5,km/h
